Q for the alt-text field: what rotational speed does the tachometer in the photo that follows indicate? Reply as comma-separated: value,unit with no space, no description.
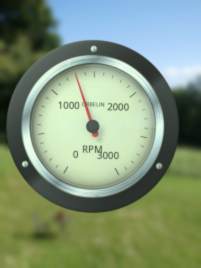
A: 1300,rpm
